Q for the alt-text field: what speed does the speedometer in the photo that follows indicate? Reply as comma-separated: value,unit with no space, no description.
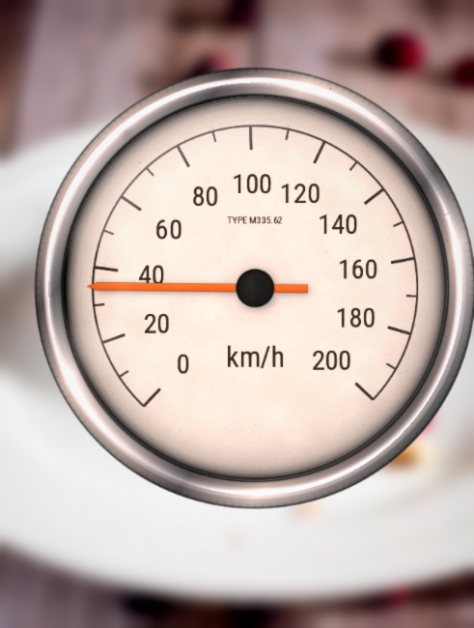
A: 35,km/h
